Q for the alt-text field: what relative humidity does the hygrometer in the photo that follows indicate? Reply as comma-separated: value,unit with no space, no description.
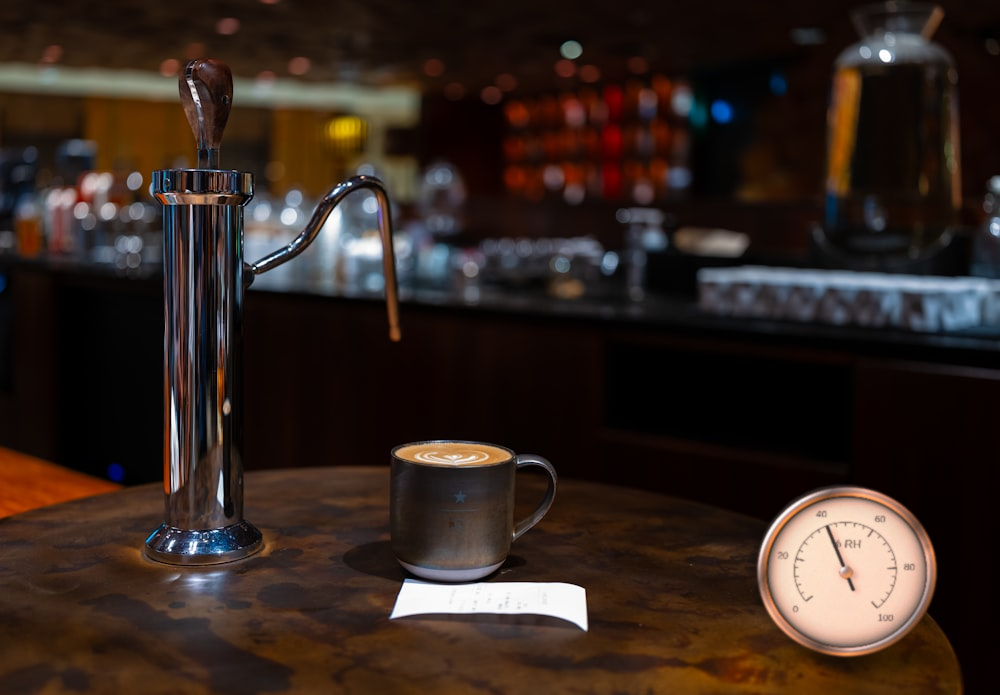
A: 40,%
